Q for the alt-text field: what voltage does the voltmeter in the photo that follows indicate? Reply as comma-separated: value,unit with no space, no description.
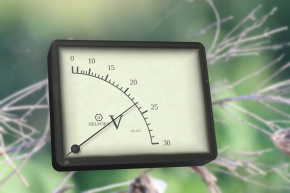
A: 23,V
